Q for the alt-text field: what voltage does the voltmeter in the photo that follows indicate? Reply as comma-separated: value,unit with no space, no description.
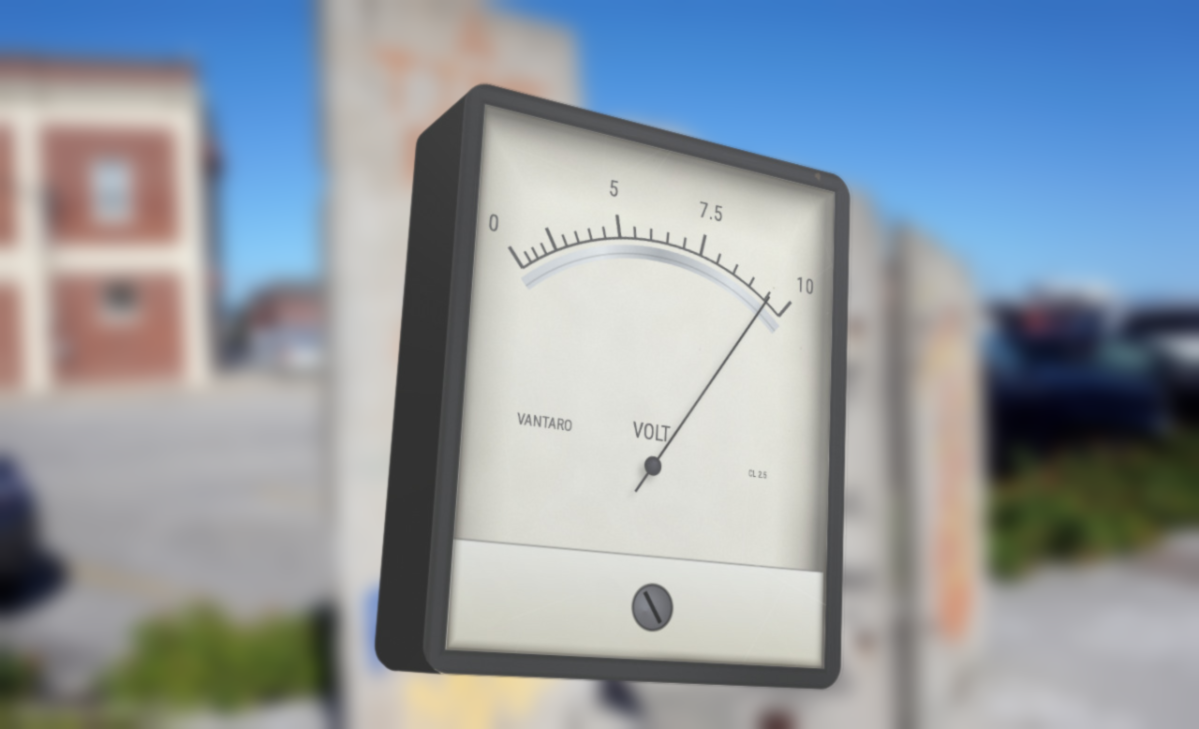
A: 9.5,V
